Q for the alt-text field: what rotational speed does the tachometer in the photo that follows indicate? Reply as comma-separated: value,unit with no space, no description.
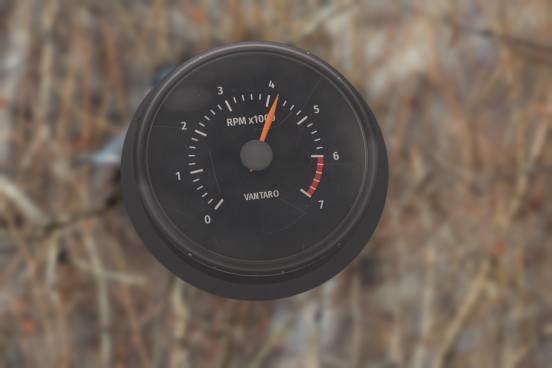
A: 4200,rpm
